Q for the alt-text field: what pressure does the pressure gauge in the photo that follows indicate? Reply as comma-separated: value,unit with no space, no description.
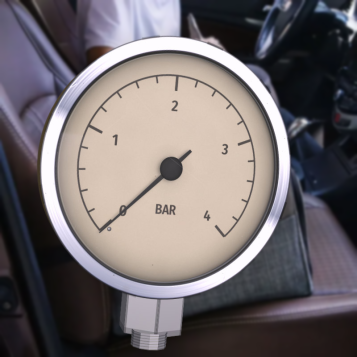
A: 0,bar
